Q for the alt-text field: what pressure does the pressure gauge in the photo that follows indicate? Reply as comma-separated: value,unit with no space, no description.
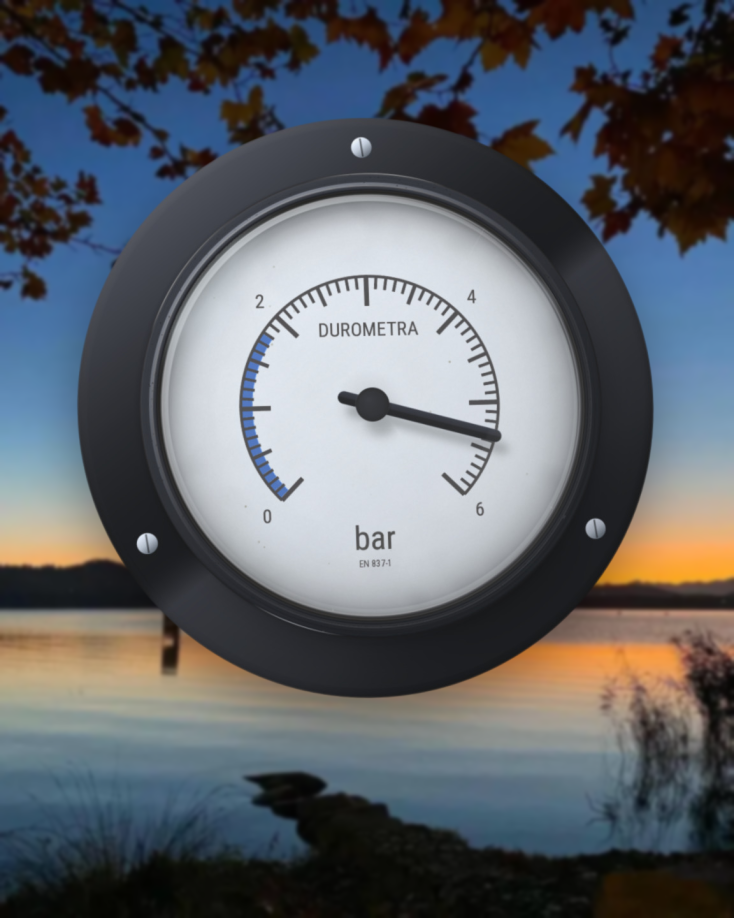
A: 5.35,bar
